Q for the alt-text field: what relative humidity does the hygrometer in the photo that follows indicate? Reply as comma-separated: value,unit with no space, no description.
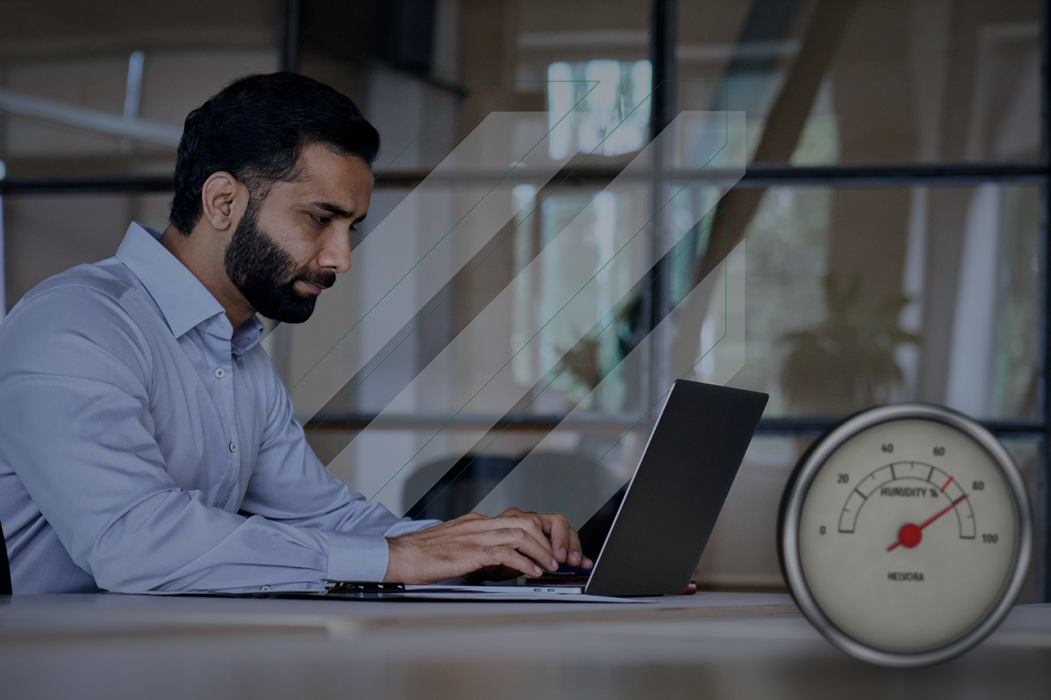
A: 80,%
